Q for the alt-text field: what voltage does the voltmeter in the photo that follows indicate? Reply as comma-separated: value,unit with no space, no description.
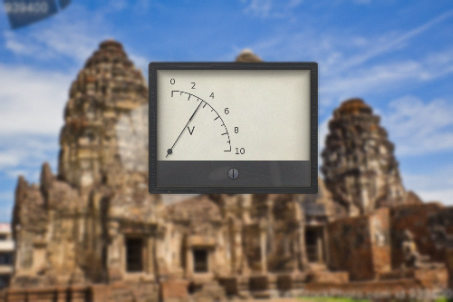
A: 3.5,V
